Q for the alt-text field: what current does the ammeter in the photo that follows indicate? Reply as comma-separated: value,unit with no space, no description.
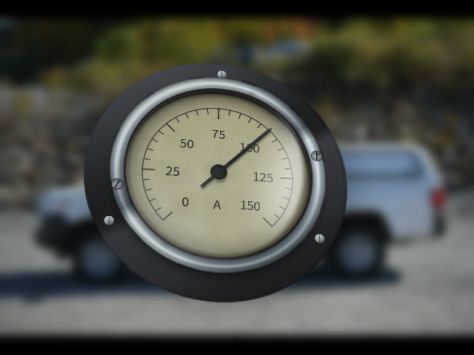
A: 100,A
